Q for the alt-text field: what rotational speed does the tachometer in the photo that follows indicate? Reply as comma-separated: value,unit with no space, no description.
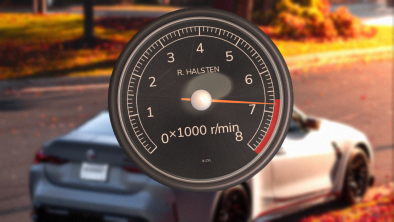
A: 6800,rpm
